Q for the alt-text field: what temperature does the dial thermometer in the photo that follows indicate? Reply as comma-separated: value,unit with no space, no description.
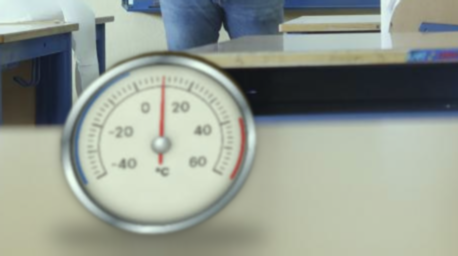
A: 10,°C
